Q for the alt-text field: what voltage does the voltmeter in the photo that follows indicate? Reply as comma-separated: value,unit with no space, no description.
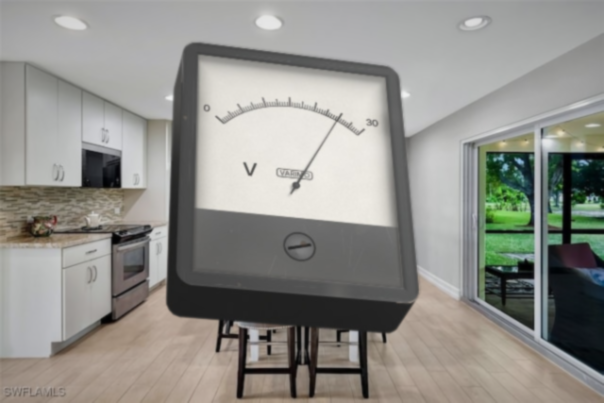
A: 25,V
